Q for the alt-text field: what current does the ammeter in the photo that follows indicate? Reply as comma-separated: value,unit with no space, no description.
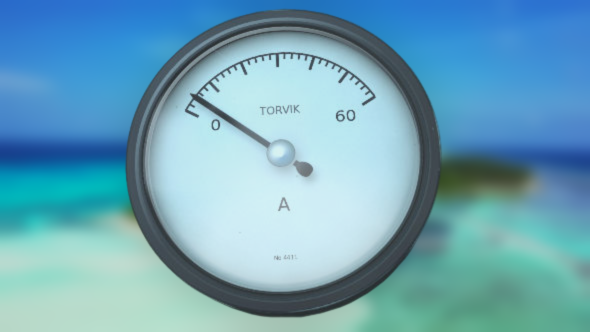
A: 4,A
